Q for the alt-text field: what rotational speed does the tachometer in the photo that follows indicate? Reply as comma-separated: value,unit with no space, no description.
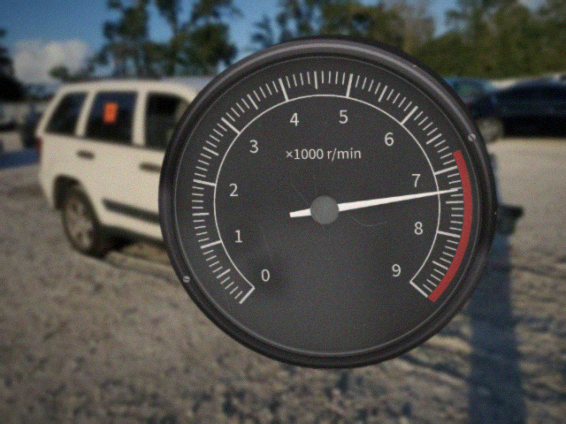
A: 7300,rpm
